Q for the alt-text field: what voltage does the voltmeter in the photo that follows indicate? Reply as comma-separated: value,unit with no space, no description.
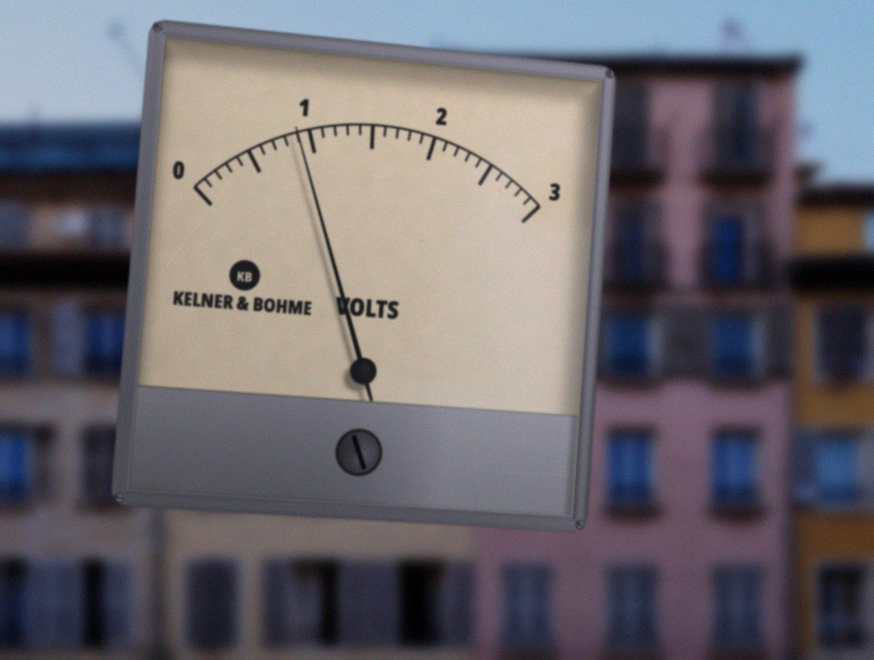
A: 0.9,V
